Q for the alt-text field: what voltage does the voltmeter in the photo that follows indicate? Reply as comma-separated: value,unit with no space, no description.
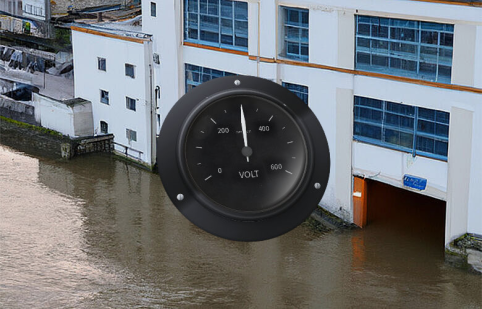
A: 300,V
